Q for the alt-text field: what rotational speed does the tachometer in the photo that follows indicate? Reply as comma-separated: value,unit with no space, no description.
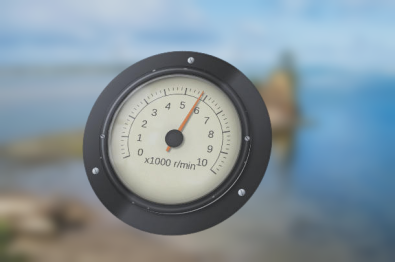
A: 5800,rpm
